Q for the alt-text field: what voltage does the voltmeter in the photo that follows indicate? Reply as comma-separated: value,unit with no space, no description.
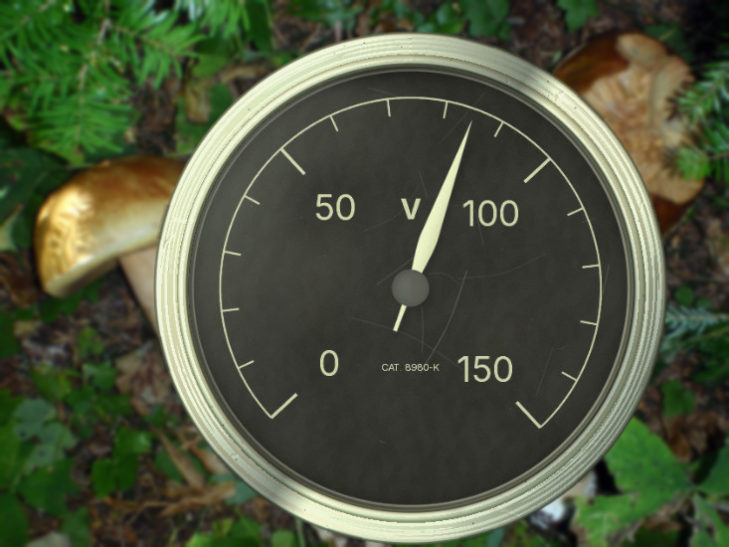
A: 85,V
